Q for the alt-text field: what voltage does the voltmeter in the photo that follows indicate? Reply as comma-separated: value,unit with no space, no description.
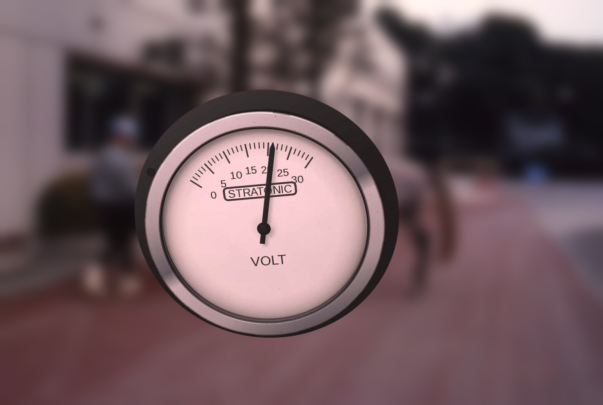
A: 21,V
